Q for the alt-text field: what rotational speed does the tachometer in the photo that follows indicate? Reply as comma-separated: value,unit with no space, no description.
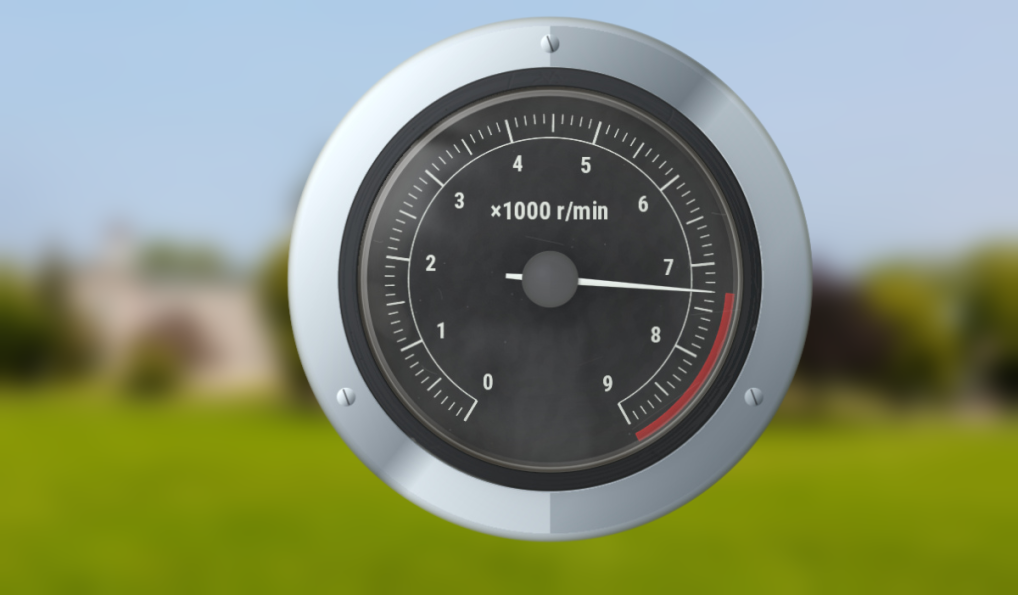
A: 7300,rpm
